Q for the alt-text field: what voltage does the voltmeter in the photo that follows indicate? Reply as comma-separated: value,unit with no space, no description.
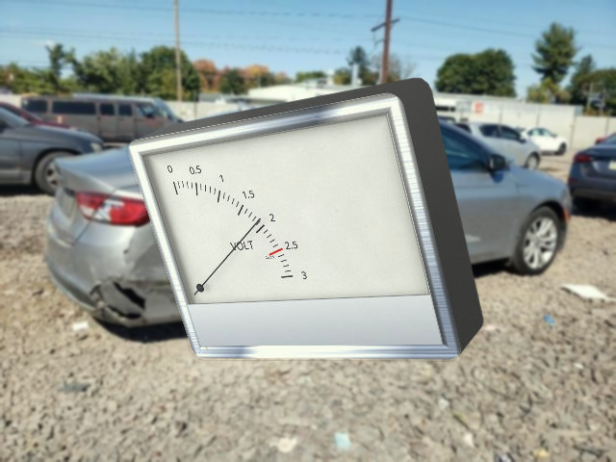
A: 1.9,V
